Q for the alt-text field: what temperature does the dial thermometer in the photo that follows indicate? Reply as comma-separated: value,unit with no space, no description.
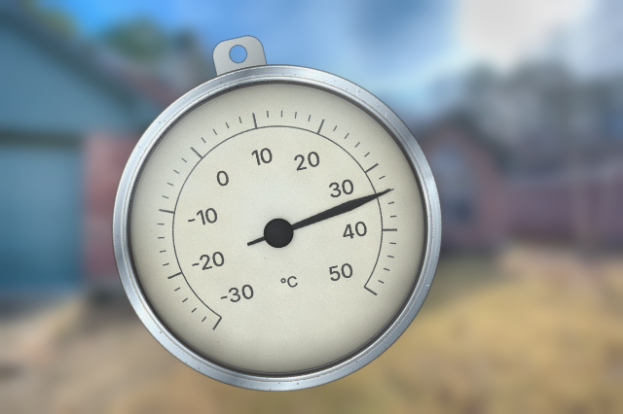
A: 34,°C
